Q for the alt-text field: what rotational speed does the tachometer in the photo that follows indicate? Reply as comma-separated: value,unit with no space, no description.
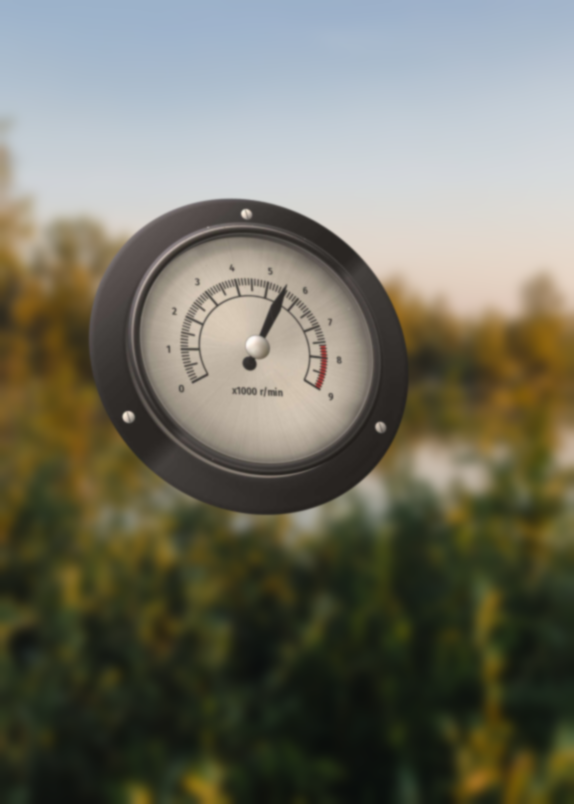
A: 5500,rpm
